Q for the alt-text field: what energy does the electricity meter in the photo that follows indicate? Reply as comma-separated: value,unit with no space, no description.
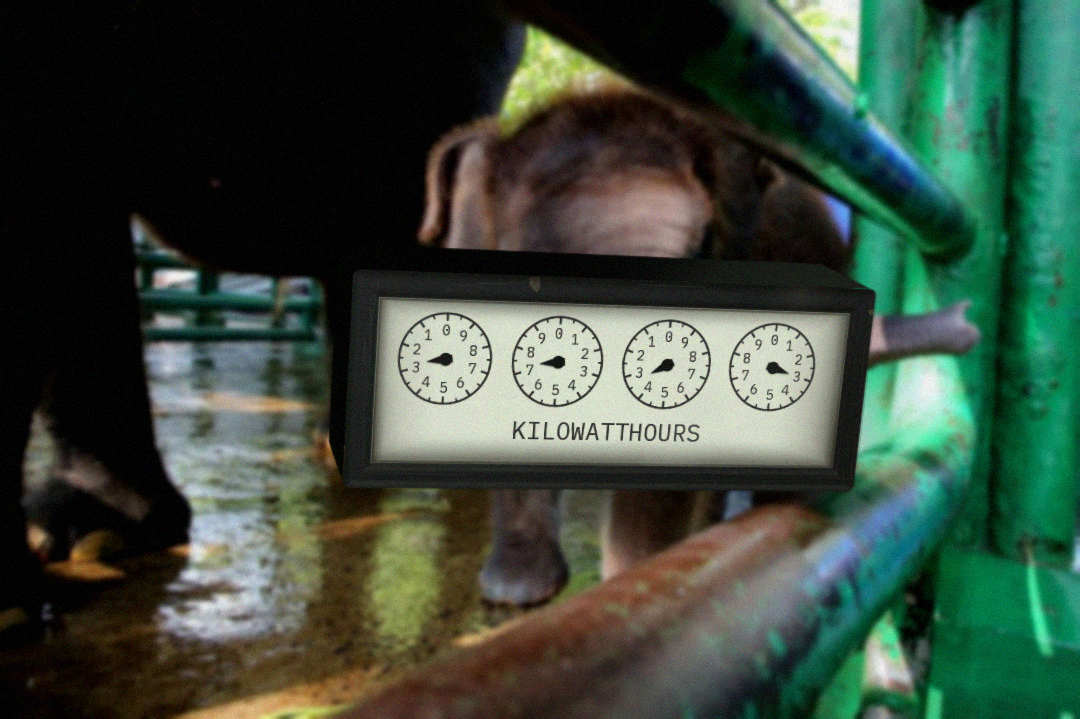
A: 2733,kWh
